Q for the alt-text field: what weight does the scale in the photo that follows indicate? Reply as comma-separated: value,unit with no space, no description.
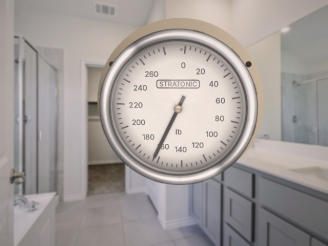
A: 164,lb
